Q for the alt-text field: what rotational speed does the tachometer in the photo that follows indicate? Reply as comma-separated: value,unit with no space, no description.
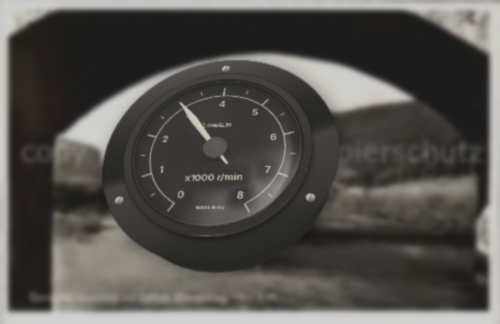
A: 3000,rpm
